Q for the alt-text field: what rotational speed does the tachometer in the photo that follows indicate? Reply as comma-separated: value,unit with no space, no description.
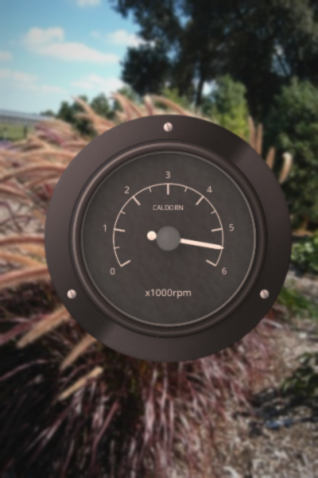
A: 5500,rpm
